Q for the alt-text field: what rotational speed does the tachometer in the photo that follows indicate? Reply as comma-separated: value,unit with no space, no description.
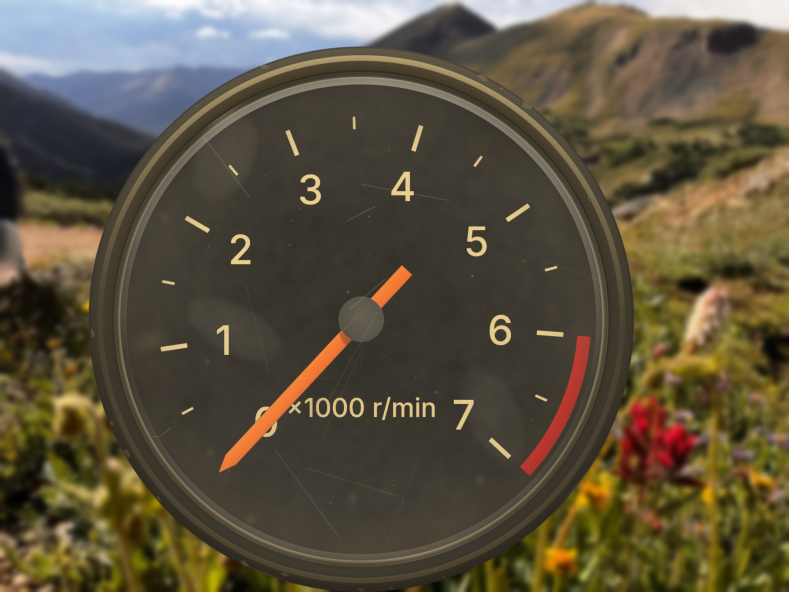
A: 0,rpm
